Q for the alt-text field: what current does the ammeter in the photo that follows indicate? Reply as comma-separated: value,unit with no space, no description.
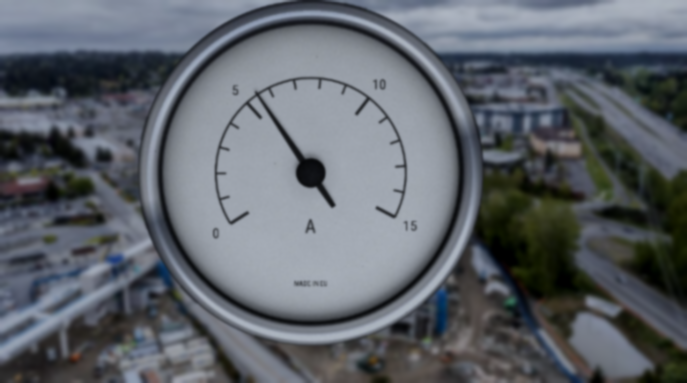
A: 5.5,A
